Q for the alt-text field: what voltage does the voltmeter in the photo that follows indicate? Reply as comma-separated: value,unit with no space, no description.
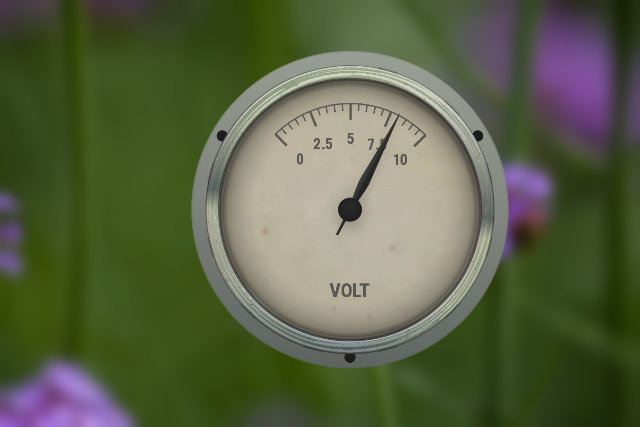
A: 8,V
